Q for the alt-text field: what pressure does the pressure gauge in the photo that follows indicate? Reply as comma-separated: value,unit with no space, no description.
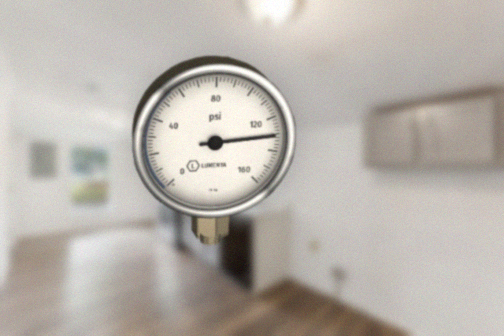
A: 130,psi
